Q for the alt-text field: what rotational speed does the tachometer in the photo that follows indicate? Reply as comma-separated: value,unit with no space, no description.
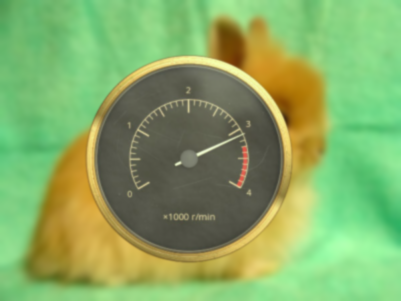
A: 3100,rpm
